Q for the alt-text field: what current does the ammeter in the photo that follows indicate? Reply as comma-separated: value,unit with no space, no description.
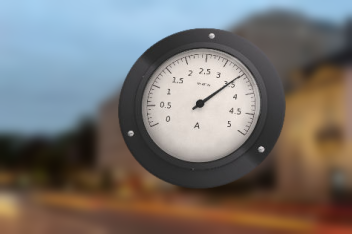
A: 3.5,A
